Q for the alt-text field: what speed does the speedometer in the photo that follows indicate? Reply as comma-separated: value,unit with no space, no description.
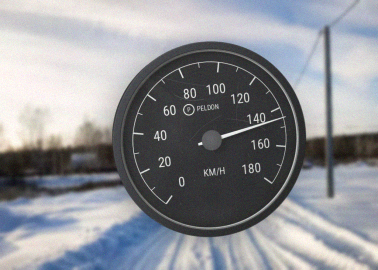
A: 145,km/h
